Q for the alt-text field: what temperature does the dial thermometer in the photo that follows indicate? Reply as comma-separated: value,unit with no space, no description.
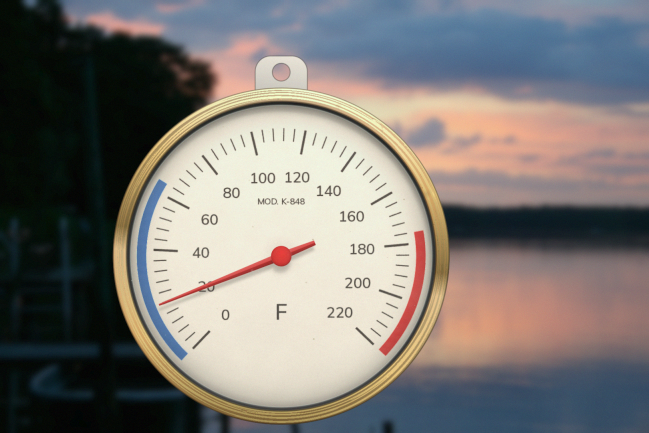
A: 20,°F
